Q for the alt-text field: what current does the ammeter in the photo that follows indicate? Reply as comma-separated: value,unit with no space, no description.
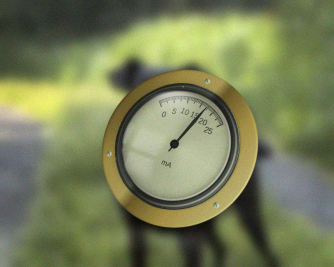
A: 17.5,mA
